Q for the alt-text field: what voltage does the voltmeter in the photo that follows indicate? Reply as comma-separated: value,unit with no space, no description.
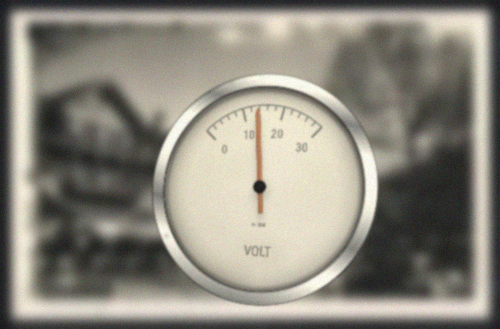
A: 14,V
